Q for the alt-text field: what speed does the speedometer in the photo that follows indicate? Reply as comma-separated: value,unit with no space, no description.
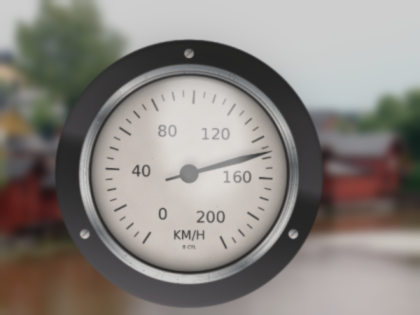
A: 147.5,km/h
